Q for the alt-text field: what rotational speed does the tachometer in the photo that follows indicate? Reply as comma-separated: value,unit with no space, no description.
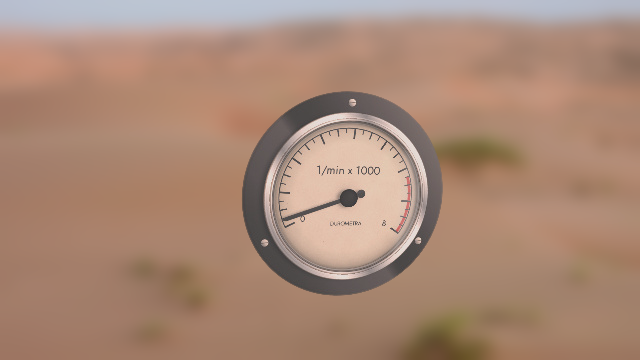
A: 250,rpm
